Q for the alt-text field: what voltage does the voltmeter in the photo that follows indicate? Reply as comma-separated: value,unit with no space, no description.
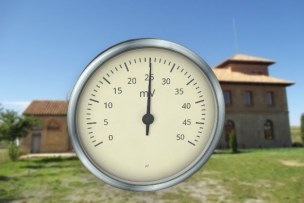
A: 25,mV
